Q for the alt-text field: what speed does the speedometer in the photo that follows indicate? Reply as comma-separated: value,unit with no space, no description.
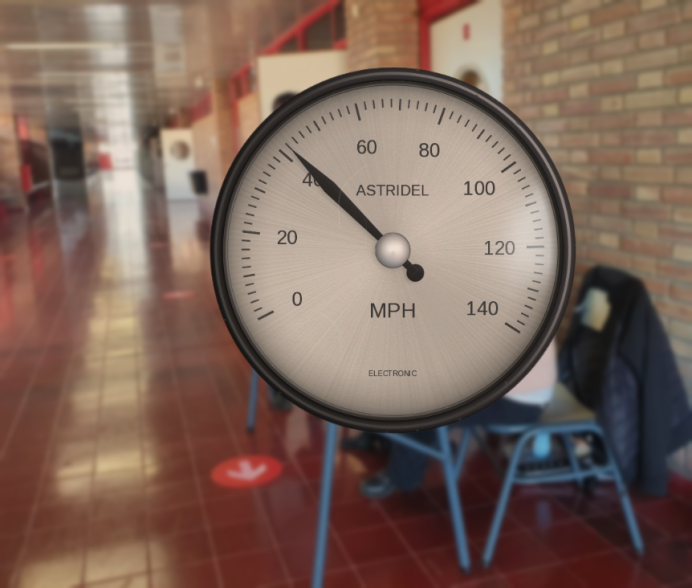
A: 42,mph
